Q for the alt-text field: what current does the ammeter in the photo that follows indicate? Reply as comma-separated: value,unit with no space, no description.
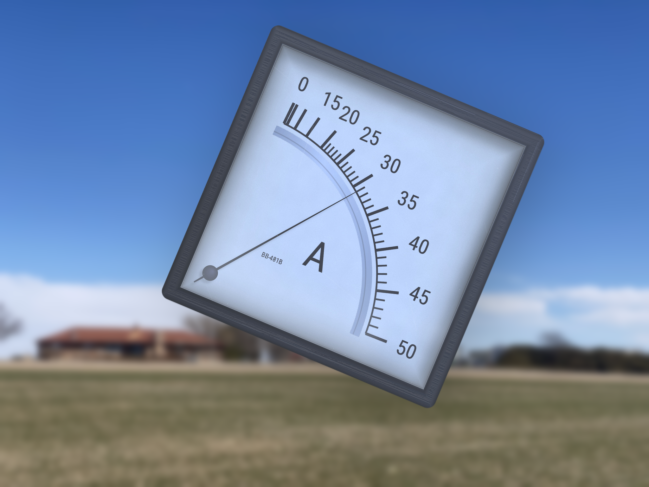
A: 31,A
